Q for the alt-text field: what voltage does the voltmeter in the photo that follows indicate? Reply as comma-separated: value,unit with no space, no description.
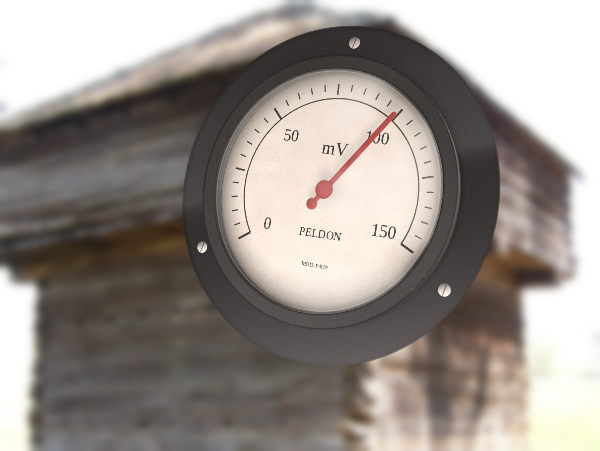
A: 100,mV
